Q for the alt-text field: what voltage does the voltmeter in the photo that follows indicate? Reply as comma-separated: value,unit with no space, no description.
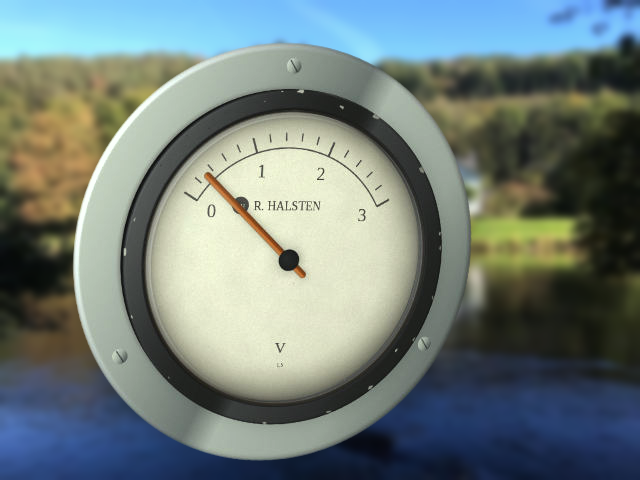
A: 0.3,V
